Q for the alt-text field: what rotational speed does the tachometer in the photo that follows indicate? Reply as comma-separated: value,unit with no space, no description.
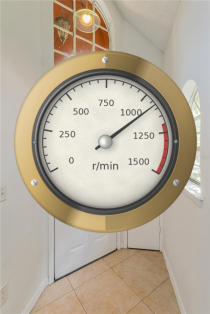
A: 1075,rpm
